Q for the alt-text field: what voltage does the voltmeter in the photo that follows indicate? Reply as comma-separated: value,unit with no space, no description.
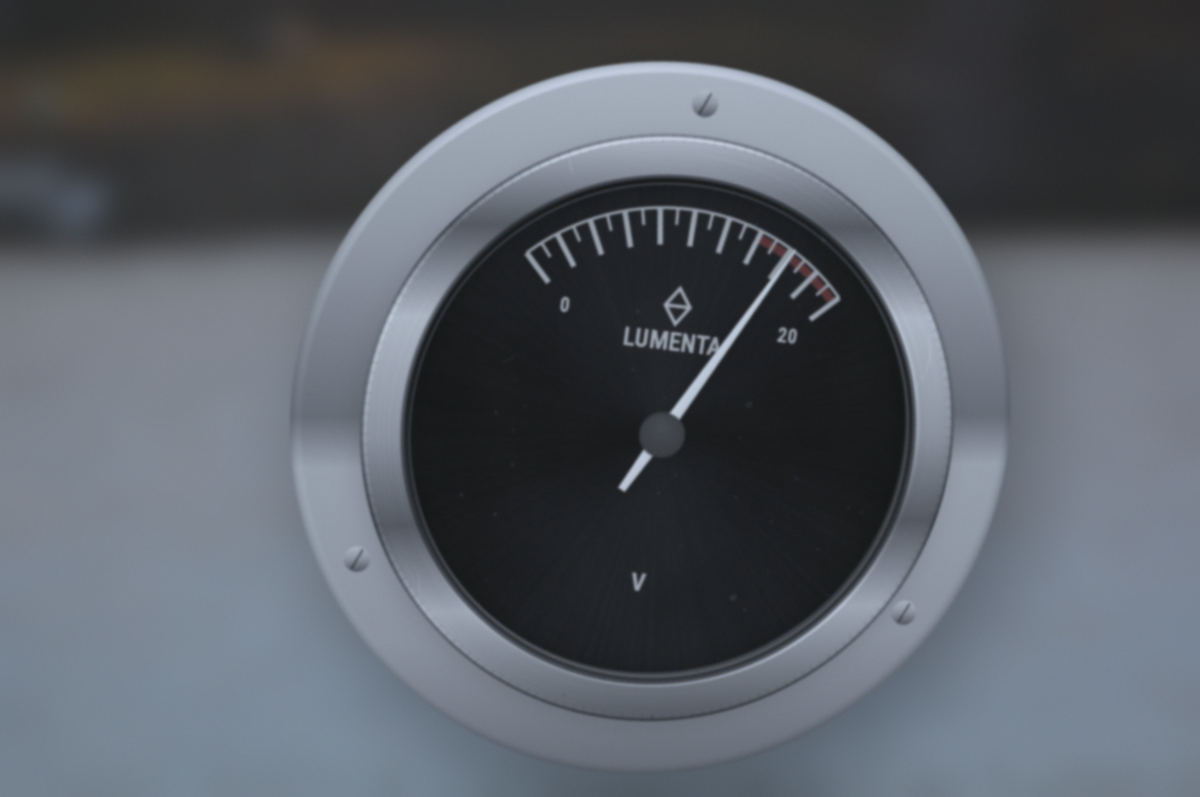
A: 16,V
